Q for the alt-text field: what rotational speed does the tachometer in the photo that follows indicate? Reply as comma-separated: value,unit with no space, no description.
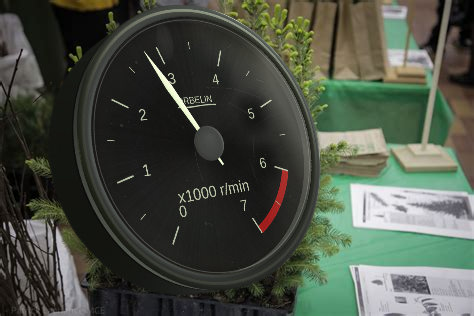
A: 2750,rpm
